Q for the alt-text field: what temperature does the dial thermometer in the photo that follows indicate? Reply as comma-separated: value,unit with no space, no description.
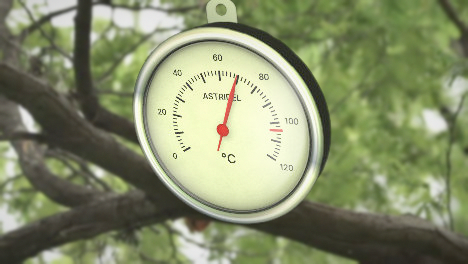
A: 70,°C
